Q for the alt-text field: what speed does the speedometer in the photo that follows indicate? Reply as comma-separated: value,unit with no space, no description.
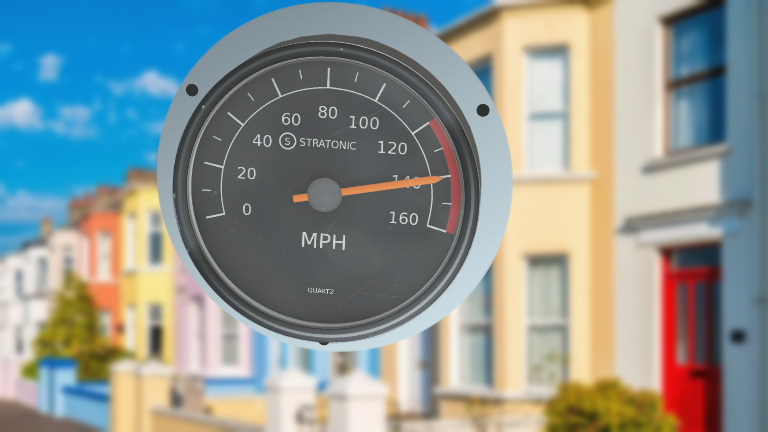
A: 140,mph
